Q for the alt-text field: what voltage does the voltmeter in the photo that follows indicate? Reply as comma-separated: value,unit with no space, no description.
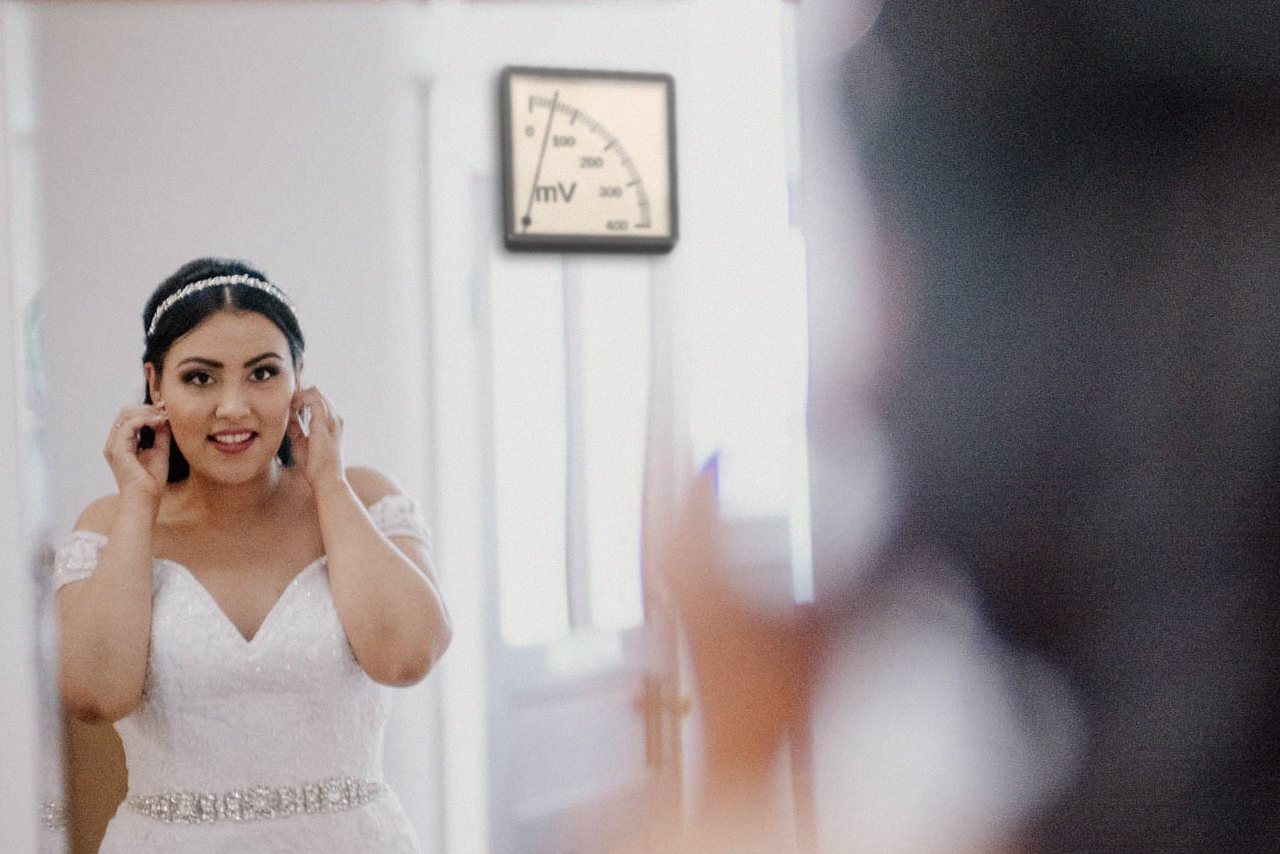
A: 50,mV
